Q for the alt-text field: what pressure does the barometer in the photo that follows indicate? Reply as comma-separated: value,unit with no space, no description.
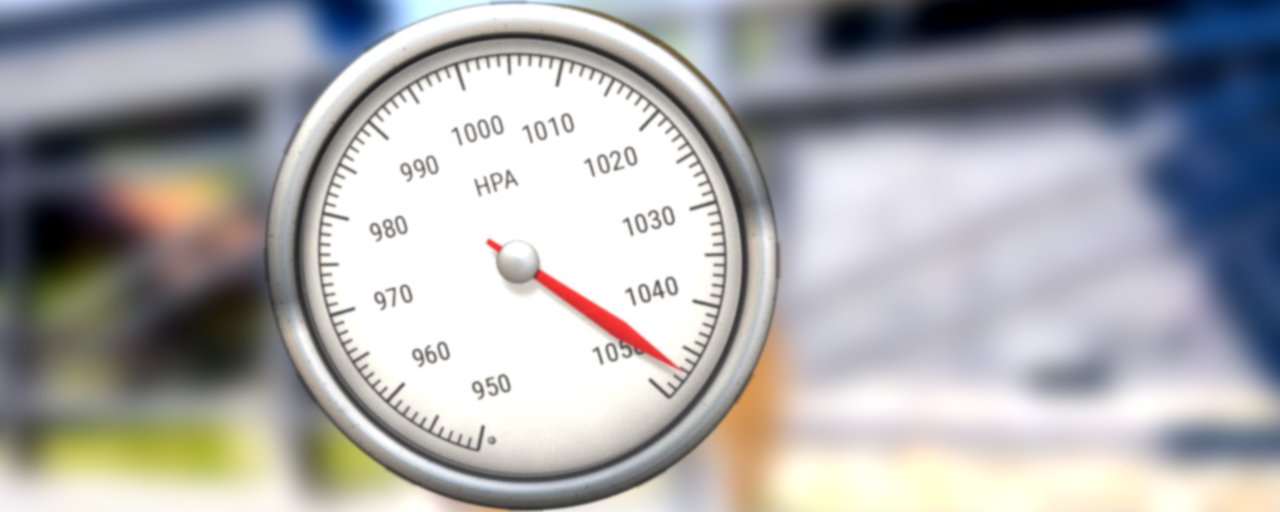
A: 1047,hPa
